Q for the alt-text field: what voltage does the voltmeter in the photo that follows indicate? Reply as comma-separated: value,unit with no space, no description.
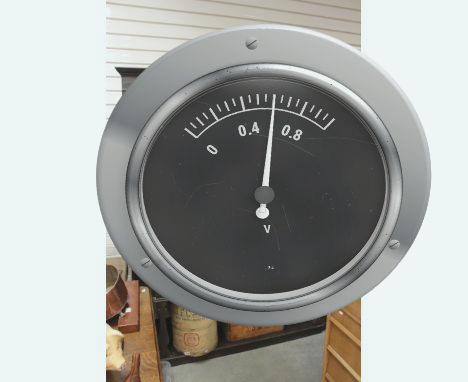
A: 0.6,V
